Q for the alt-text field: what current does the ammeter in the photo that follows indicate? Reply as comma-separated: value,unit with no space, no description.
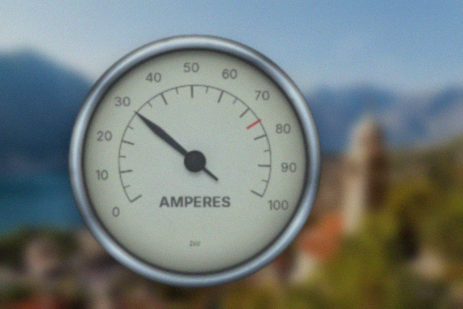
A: 30,A
